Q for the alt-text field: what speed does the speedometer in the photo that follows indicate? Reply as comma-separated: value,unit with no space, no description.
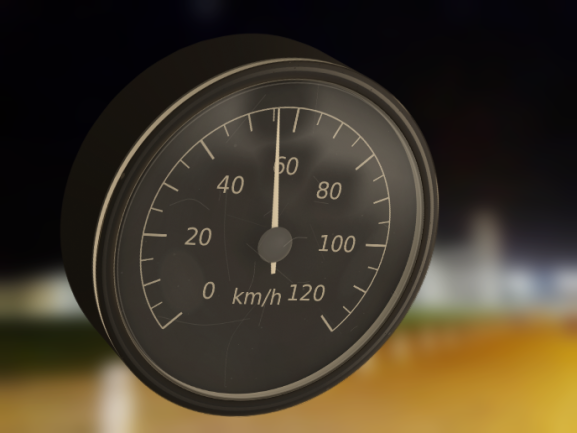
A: 55,km/h
